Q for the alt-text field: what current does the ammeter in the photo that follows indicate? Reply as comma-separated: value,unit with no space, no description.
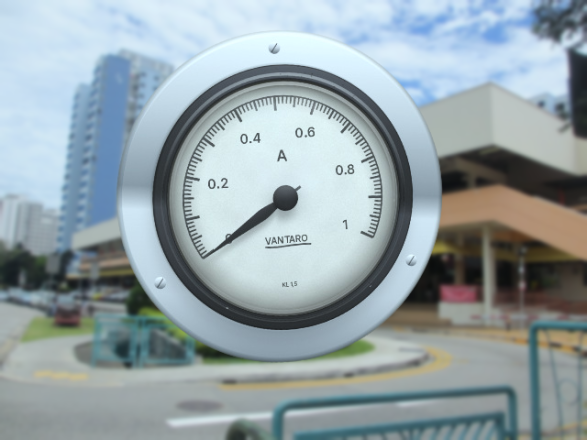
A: 0,A
